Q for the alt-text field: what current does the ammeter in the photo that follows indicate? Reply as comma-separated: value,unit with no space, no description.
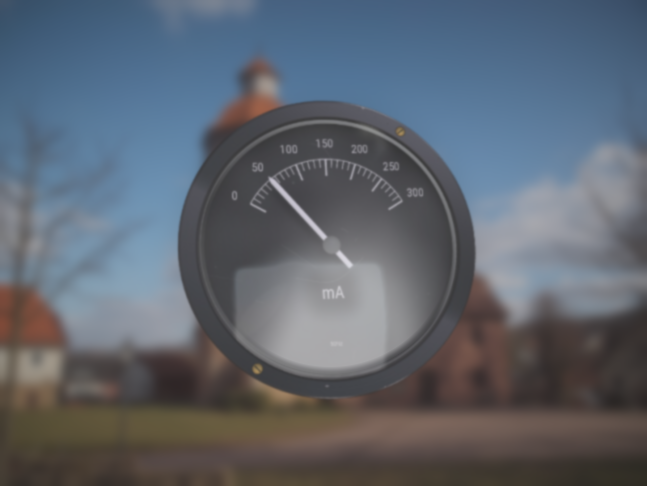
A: 50,mA
